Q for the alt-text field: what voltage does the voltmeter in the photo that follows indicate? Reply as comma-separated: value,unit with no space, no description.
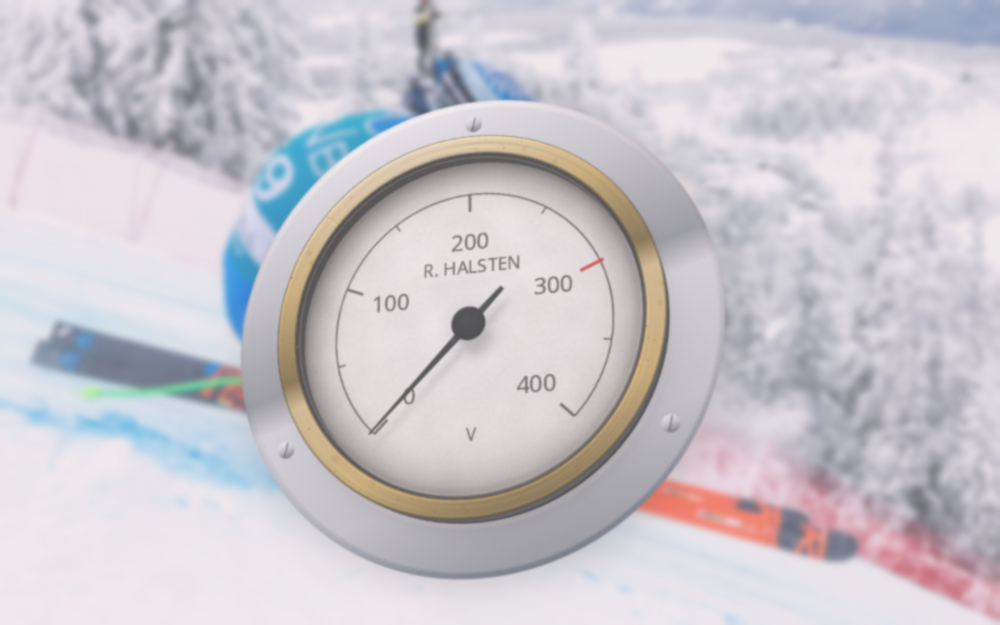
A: 0,V
